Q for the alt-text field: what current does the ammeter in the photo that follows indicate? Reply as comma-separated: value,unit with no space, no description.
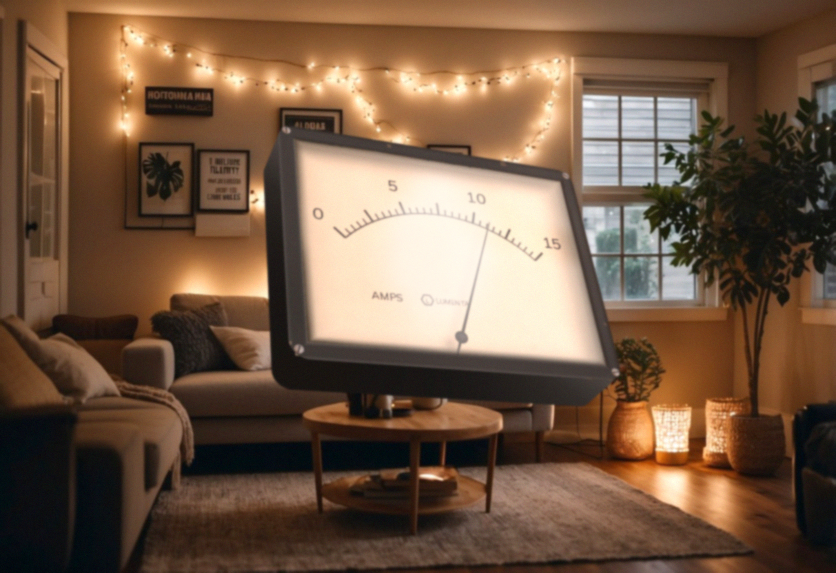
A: 11,A
